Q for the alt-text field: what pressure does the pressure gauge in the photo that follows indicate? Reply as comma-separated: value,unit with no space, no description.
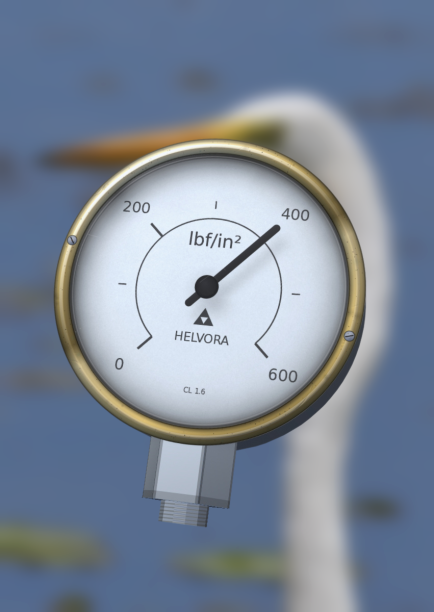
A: 400,psi
